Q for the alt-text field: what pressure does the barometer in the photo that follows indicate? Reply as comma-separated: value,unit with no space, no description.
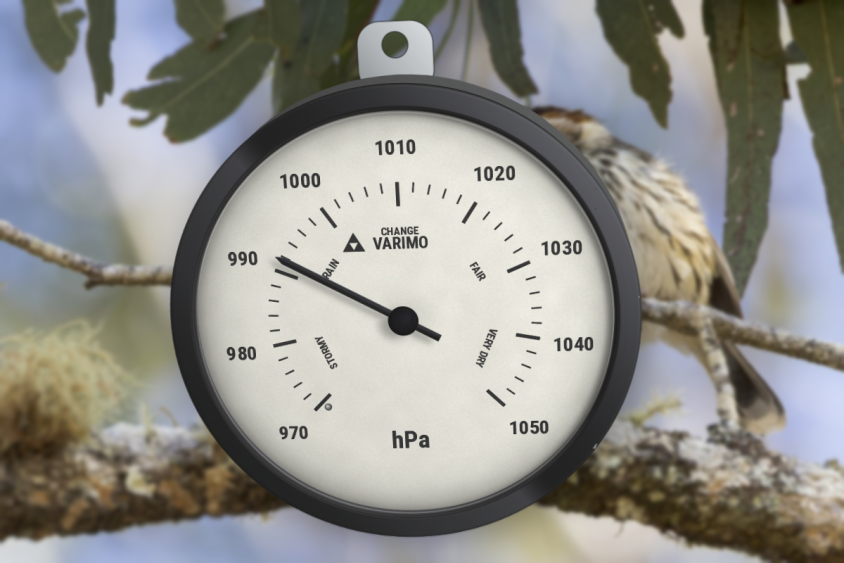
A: 992,hPa
